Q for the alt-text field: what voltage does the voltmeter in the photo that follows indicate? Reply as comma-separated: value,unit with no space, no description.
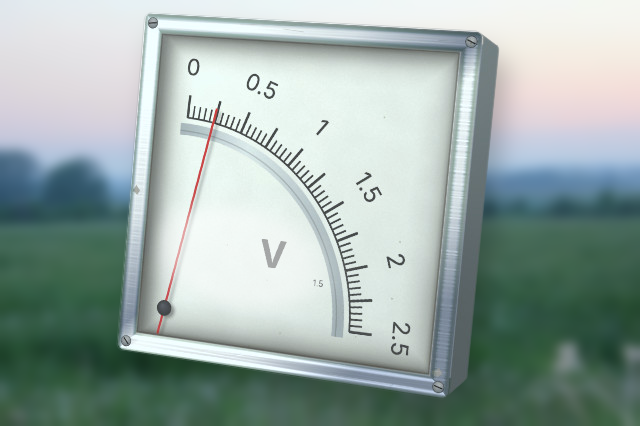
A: 0.25,V
